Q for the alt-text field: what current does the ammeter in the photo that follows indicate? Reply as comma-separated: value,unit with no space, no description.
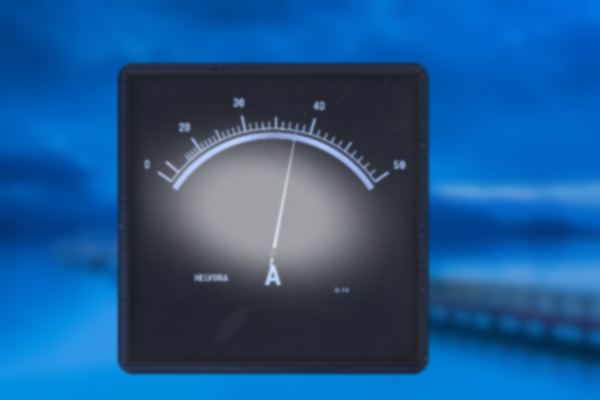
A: 38,A
